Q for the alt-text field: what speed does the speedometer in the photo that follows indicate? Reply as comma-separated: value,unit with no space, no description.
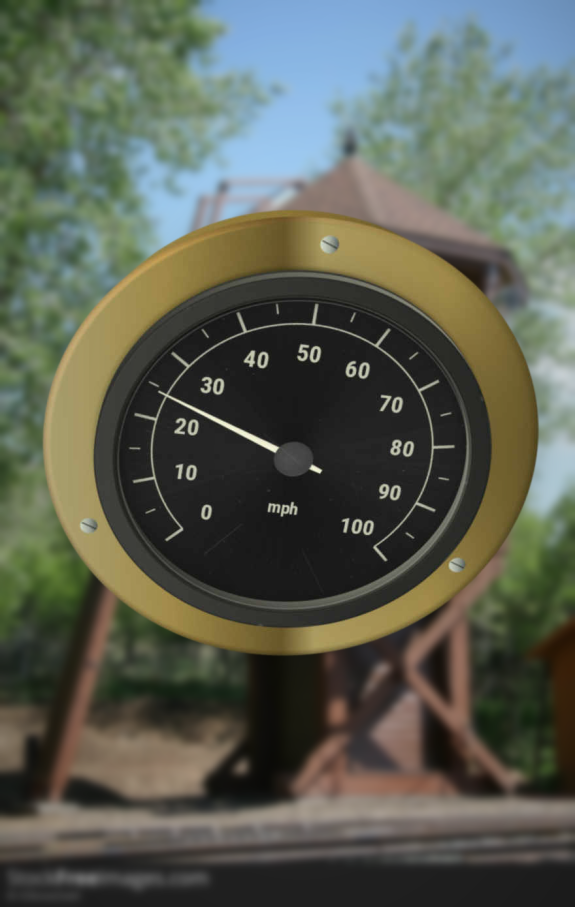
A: 25,mph
